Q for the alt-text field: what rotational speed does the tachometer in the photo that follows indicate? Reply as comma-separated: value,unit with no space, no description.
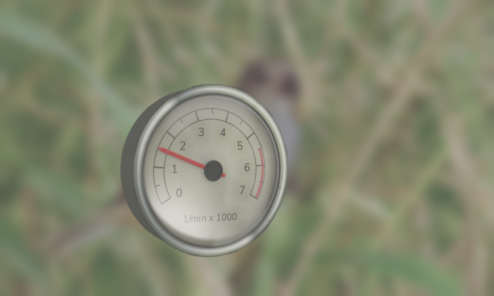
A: 1500,rpm
